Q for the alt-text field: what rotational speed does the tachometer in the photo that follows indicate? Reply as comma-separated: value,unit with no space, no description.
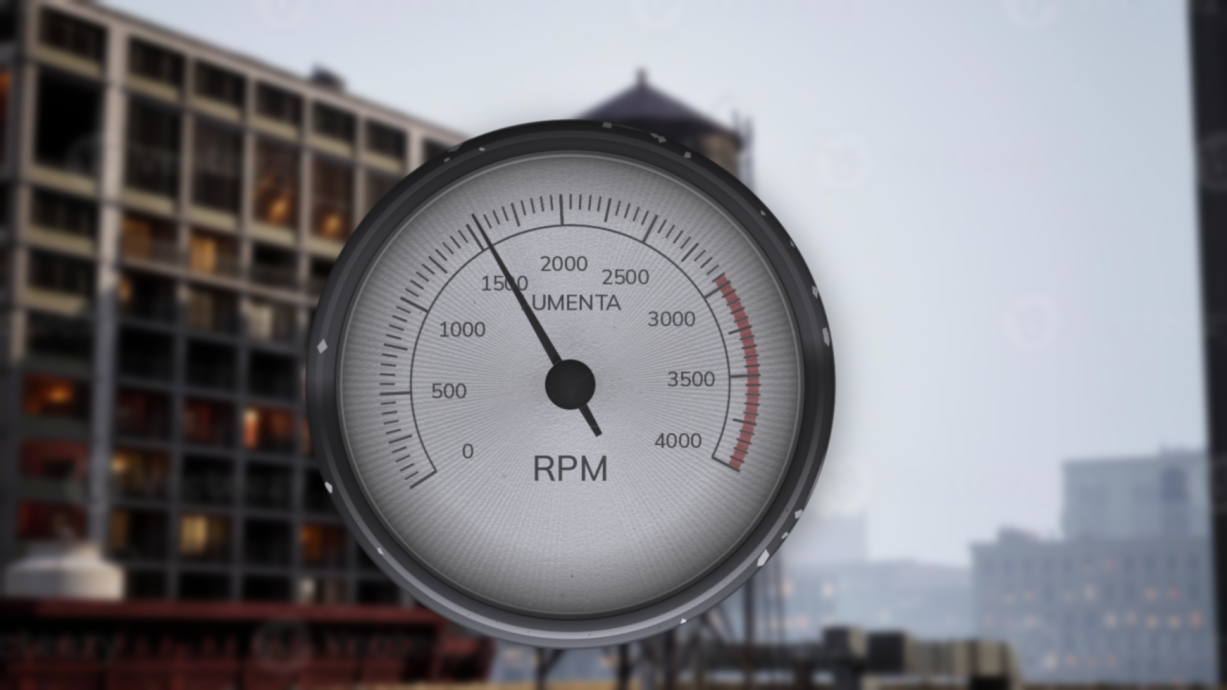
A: 1550,rpm
